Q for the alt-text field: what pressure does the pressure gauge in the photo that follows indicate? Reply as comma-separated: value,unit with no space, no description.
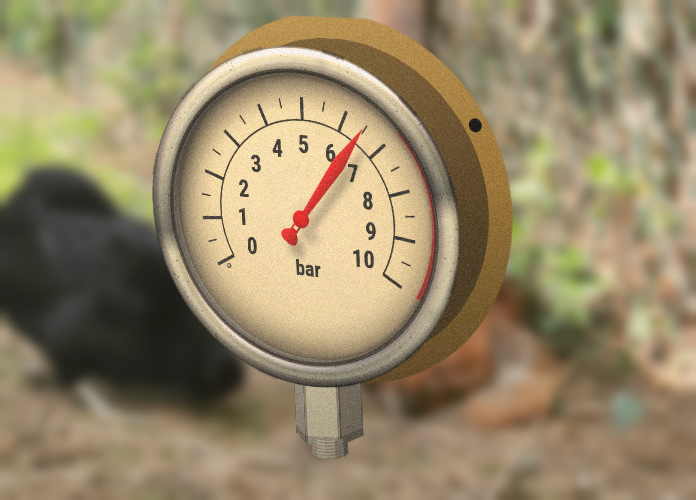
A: 6.5,bar
